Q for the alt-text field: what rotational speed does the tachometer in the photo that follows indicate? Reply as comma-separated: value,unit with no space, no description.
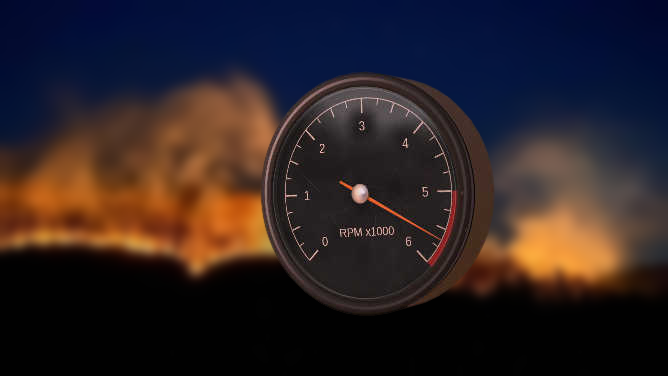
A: 5625,rpm
